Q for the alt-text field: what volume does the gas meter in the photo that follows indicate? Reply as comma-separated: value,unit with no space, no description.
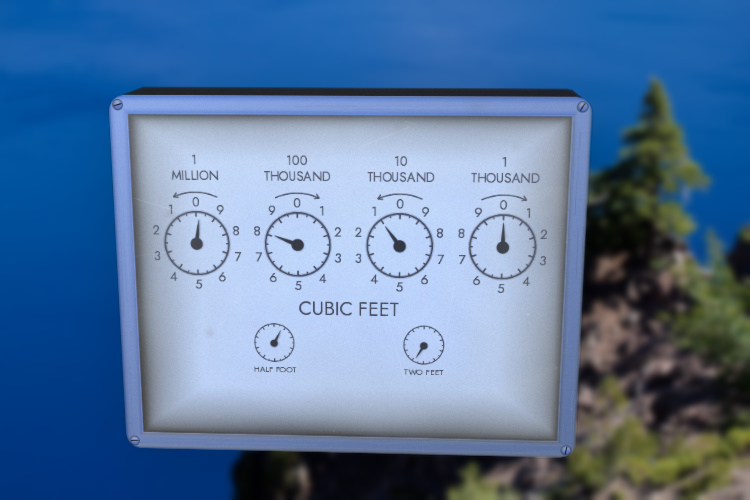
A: 981000,ft³
